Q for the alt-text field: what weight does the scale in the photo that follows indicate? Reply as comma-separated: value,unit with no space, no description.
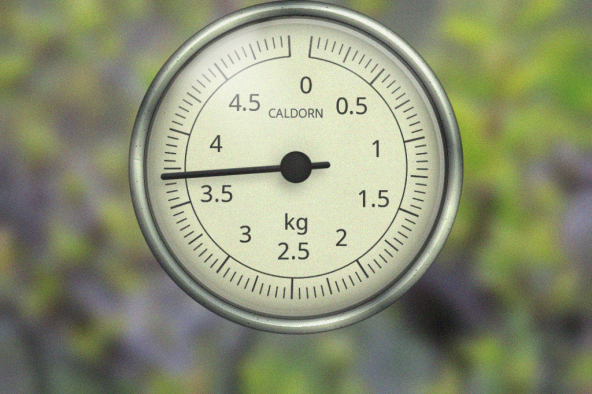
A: 3.7,kg
